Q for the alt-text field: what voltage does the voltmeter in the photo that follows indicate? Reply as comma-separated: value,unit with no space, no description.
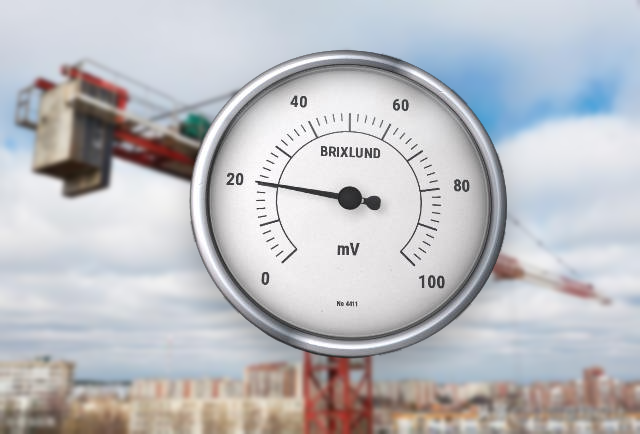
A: 20,mV
